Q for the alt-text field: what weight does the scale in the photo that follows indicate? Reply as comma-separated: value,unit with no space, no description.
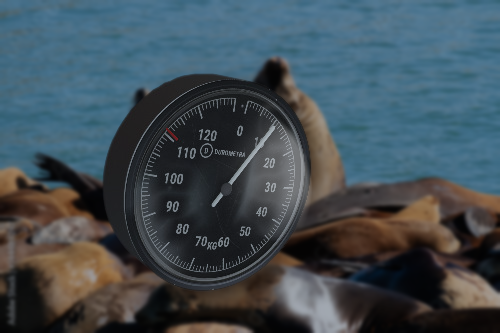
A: 10,kg
